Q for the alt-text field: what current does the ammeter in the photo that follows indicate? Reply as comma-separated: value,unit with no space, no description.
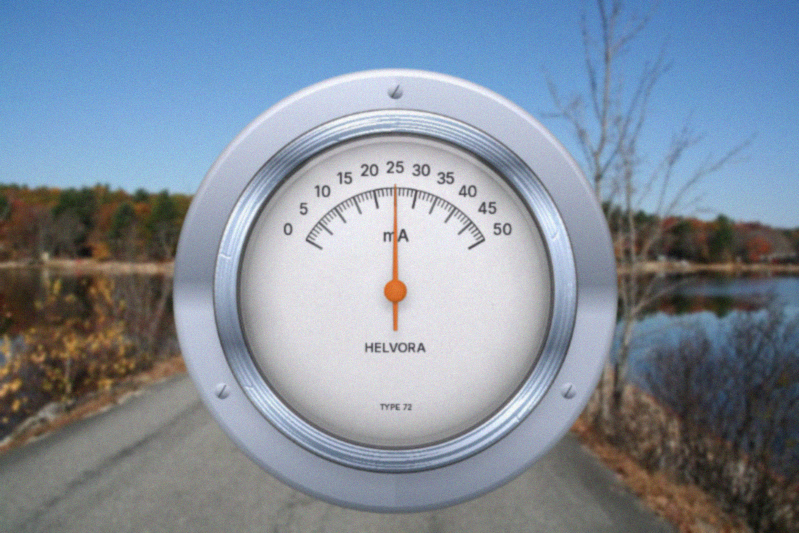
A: 25,mA
